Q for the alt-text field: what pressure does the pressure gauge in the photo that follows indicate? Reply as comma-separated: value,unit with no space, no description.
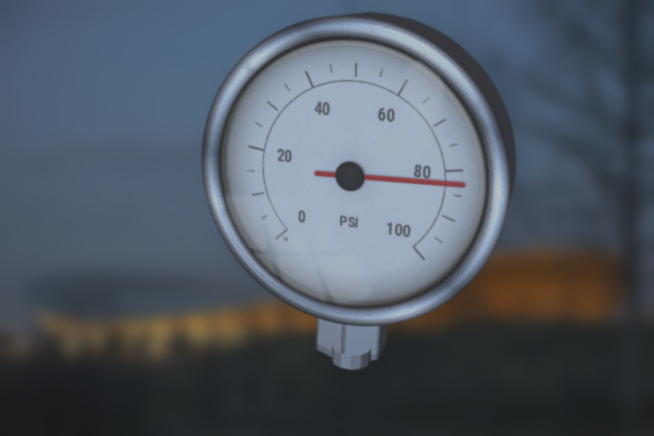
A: 82.5,psi
